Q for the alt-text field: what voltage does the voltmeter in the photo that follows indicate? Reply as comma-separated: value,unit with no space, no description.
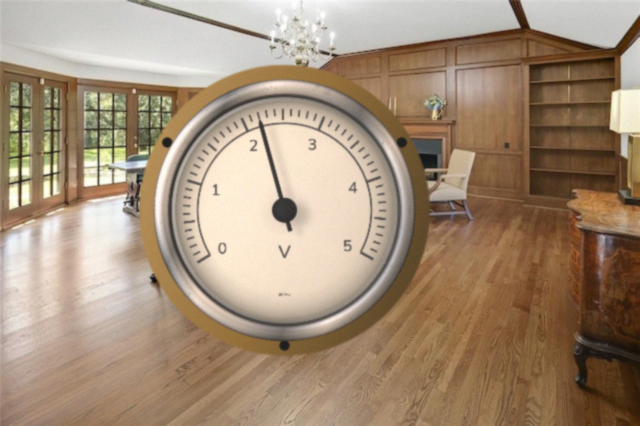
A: 2.2,V
